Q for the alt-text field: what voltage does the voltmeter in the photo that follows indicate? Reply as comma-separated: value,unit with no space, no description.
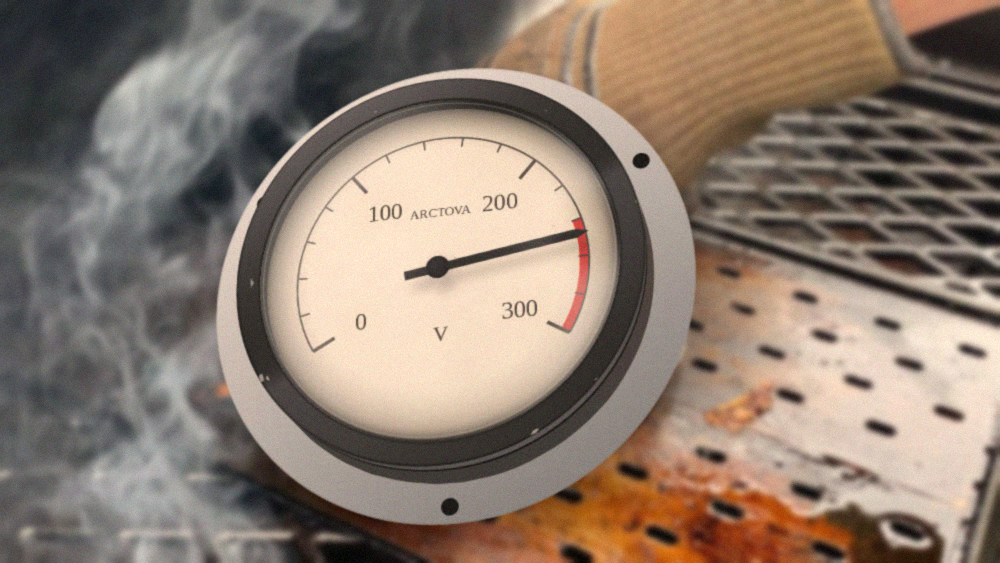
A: 250,V
